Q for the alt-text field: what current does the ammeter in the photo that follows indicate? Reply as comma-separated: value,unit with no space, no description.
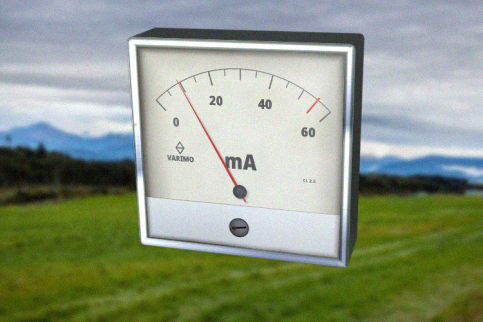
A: 10,mA
